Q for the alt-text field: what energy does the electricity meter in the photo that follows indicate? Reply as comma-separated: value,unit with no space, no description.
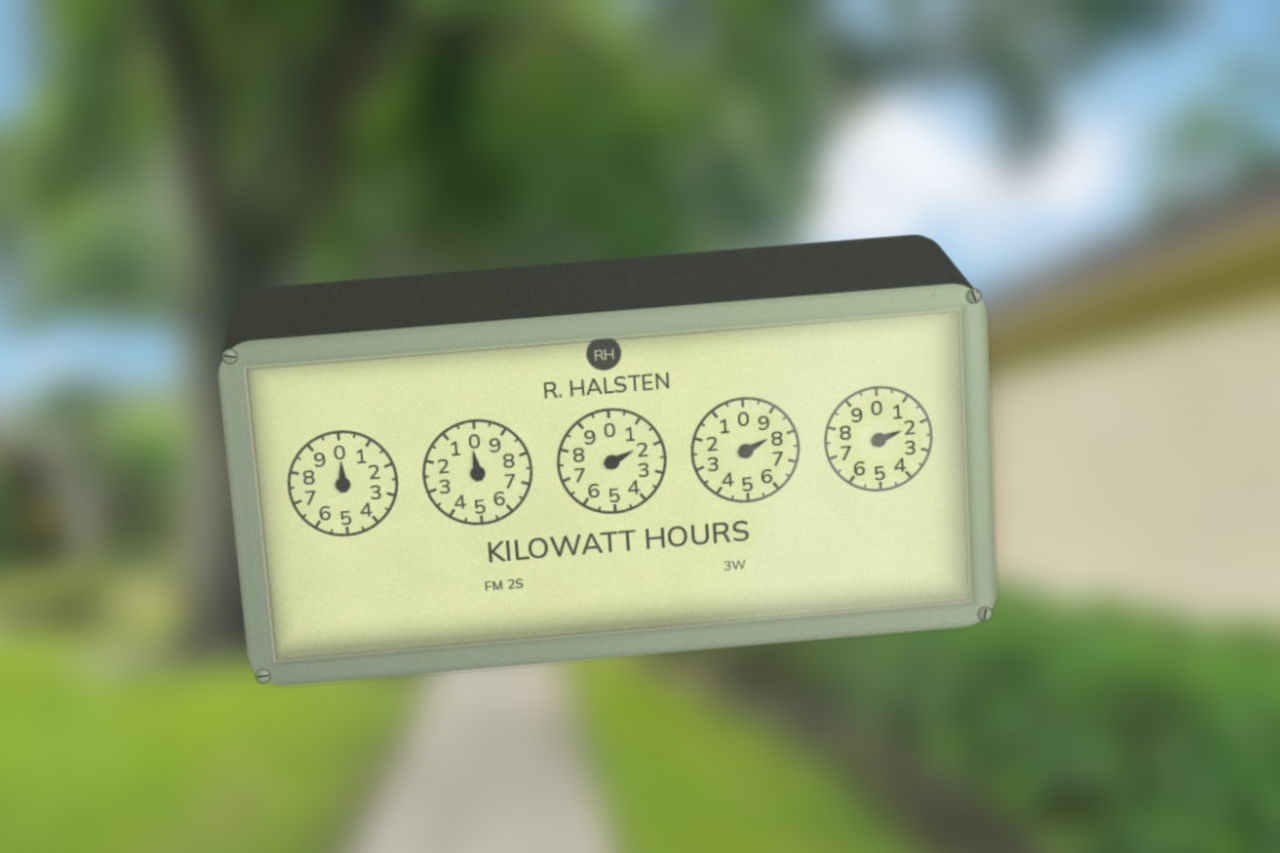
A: 182,kWh
